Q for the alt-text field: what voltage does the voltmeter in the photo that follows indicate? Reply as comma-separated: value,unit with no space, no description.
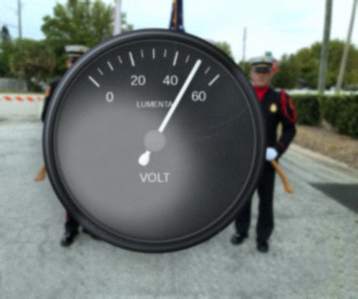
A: 50,V
